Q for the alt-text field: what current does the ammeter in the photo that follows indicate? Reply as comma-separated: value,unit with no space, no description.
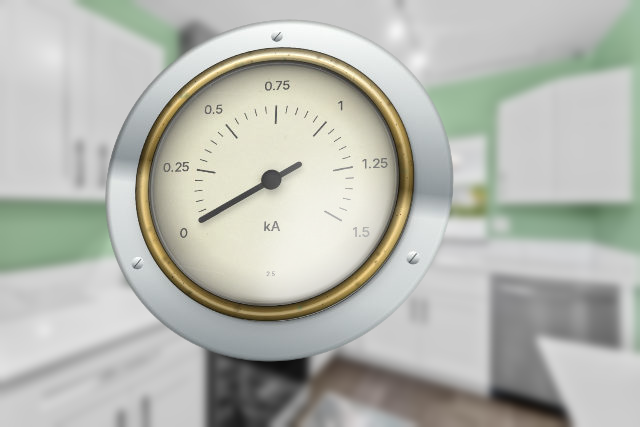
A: 0,kA
